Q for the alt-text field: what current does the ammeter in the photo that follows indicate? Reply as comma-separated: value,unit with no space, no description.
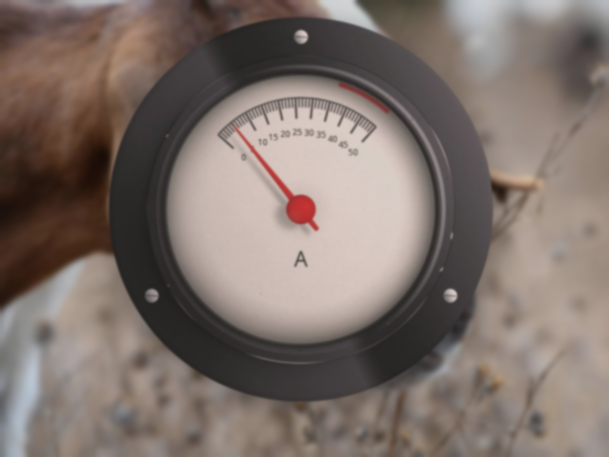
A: 5,A
